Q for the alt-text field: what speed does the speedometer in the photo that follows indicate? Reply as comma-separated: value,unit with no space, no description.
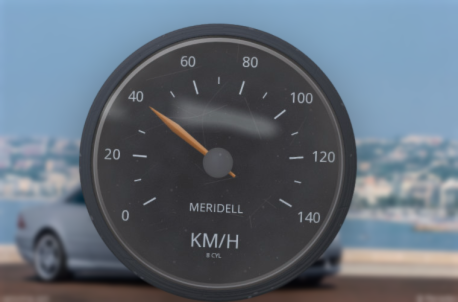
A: 40,km/h
